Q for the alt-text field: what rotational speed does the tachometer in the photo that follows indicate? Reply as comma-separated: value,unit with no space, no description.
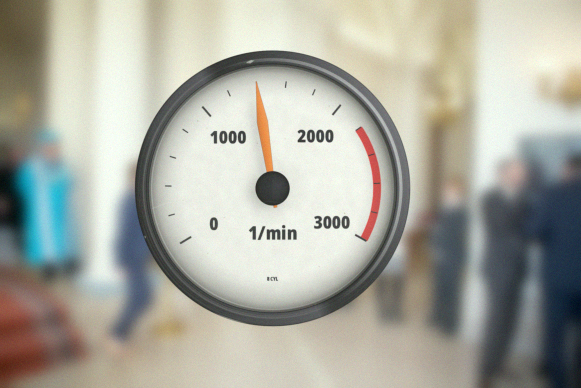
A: 1400,rpm
